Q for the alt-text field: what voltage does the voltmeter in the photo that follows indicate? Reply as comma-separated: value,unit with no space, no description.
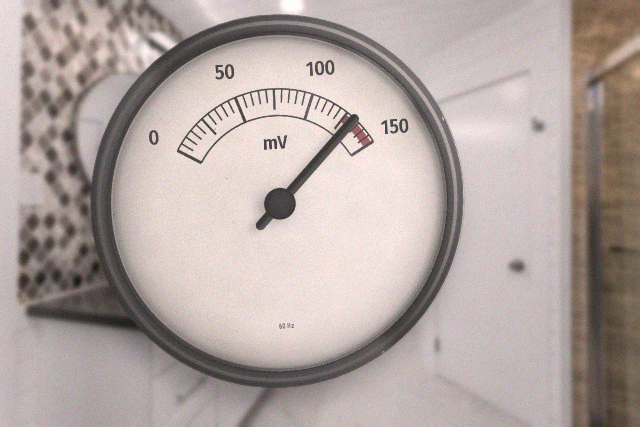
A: 130,mV
